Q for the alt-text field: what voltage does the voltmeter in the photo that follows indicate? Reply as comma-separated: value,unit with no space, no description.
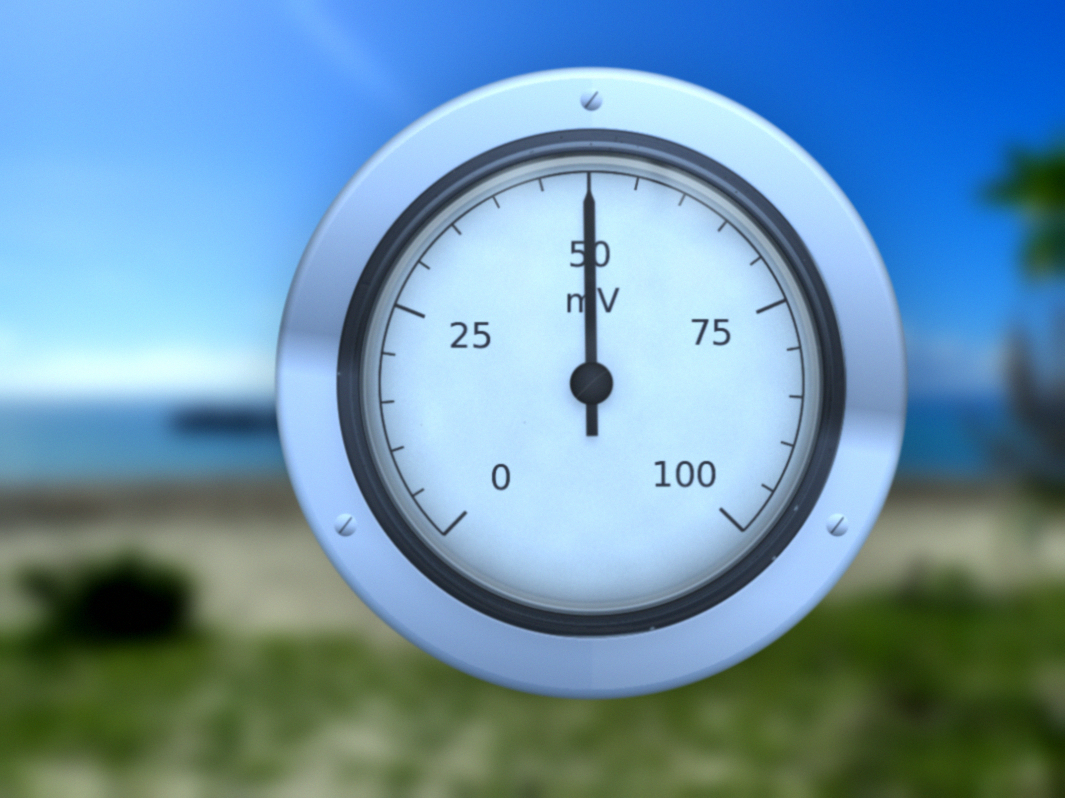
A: 50,mV
